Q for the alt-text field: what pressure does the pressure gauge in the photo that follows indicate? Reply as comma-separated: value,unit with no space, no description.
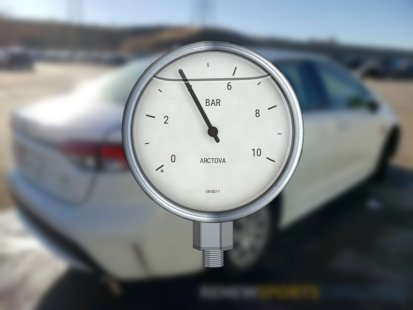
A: 4,bar
